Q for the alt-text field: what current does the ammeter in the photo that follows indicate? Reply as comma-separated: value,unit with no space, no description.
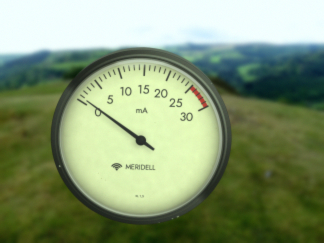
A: 1,mA
